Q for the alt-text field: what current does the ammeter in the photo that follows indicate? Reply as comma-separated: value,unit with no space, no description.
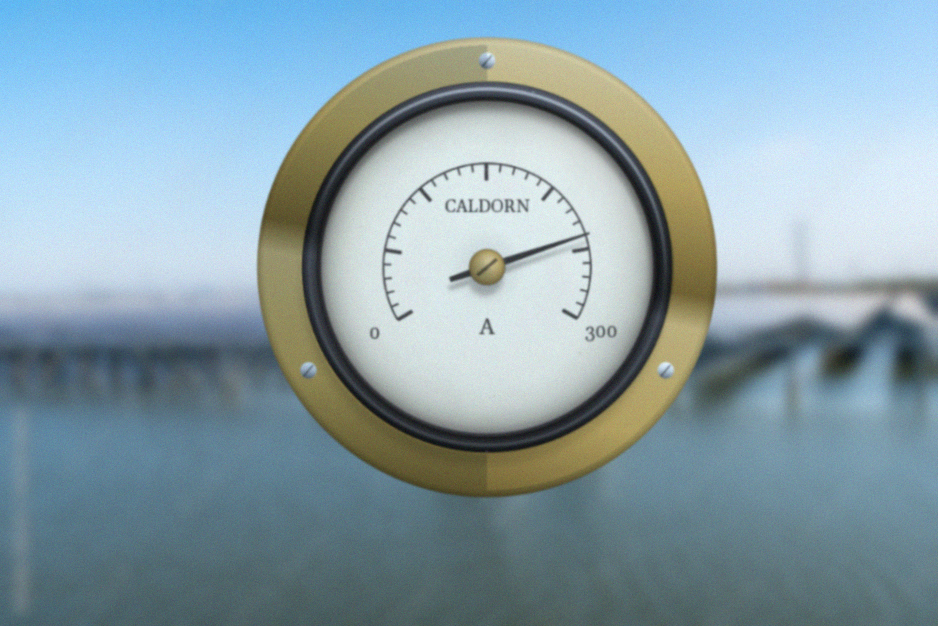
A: 240,A
